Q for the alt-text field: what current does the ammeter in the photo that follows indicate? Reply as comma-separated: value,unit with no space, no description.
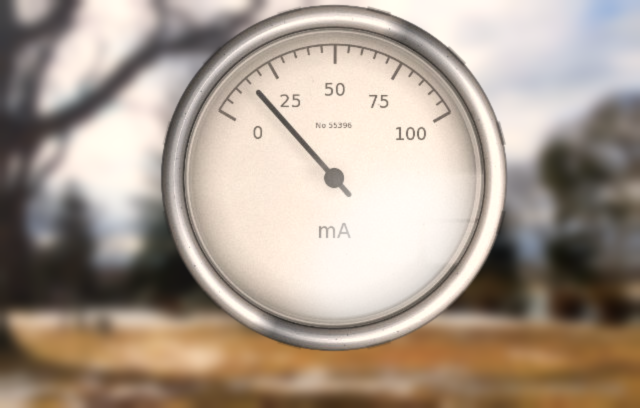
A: 15,mA
